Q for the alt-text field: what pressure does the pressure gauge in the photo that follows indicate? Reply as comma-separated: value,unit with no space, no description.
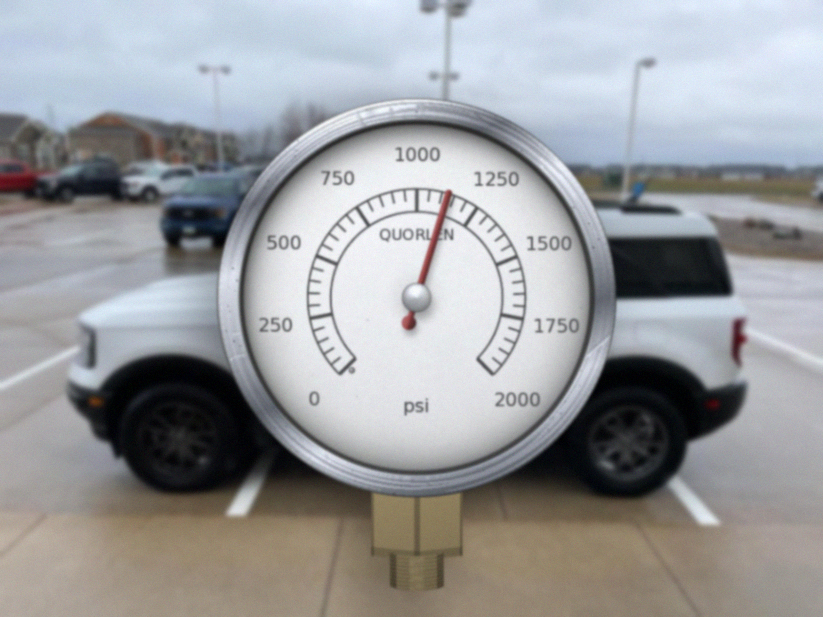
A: 1125,psi
